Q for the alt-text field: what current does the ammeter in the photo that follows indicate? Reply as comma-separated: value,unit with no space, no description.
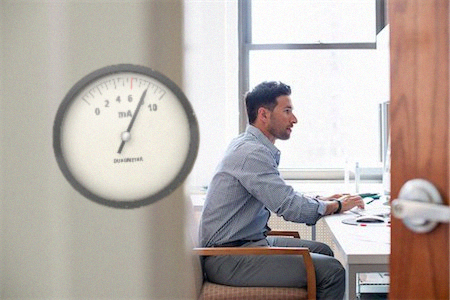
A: 8,mA
